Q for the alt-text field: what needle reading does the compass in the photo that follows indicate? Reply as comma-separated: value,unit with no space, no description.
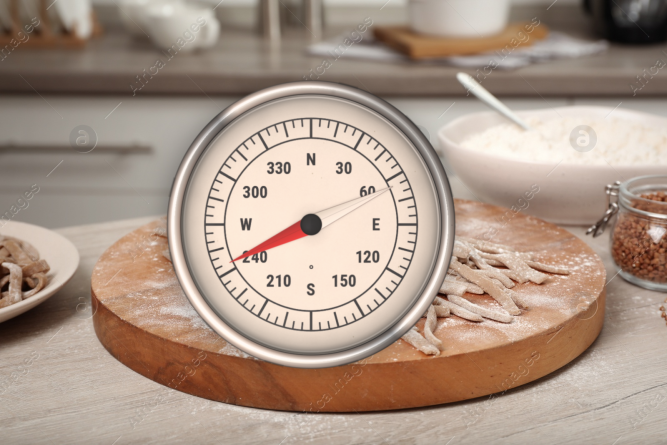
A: 245,°
